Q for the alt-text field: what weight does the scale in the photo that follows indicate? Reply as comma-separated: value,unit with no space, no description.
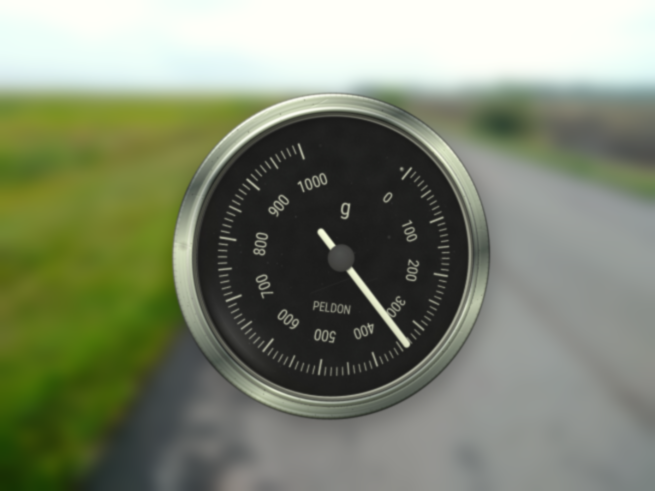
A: 340,g
